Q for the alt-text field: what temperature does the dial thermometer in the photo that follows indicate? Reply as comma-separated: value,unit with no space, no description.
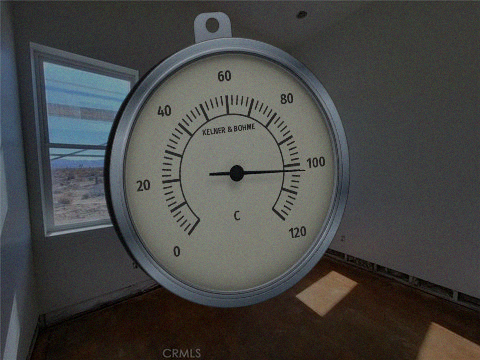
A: 102,°C
